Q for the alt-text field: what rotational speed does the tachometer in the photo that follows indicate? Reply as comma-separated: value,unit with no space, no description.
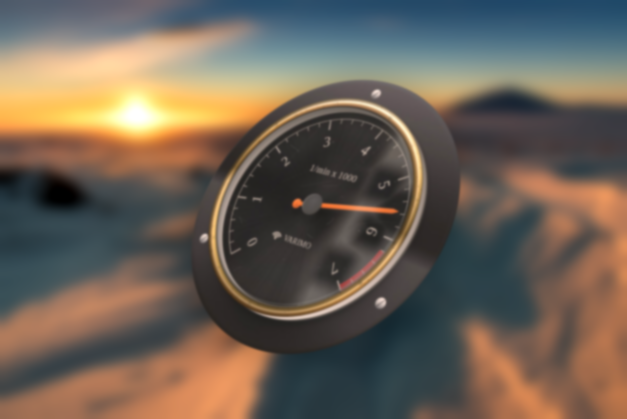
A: 5600,rpm
